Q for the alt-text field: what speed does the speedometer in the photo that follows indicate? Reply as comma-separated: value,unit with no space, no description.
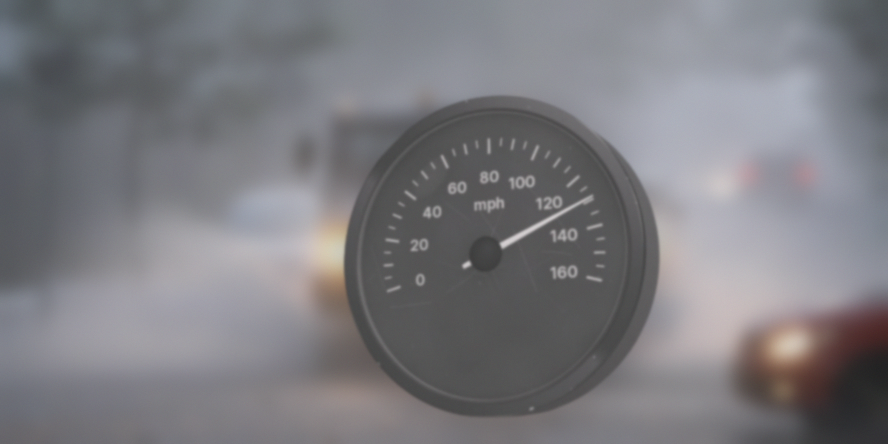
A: 130,mph
